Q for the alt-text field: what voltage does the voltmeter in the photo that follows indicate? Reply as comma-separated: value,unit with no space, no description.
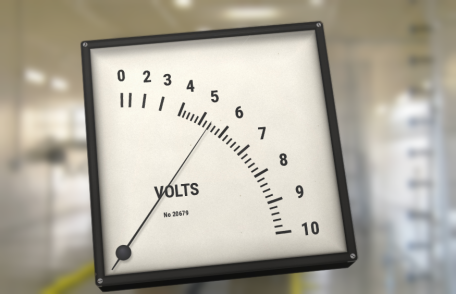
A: 5.4,V
